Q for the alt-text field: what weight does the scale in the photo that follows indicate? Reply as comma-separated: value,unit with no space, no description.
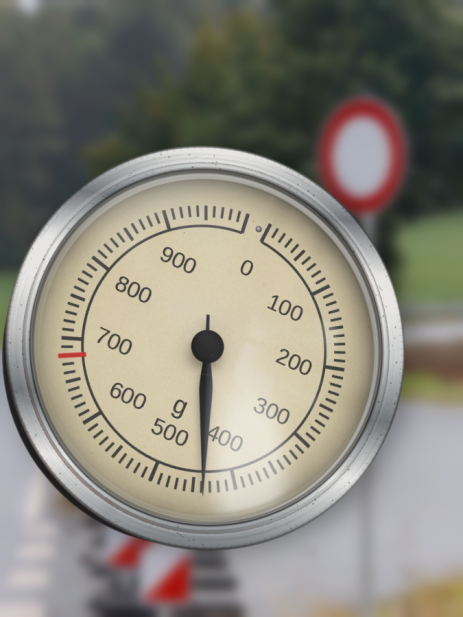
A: 440,g
